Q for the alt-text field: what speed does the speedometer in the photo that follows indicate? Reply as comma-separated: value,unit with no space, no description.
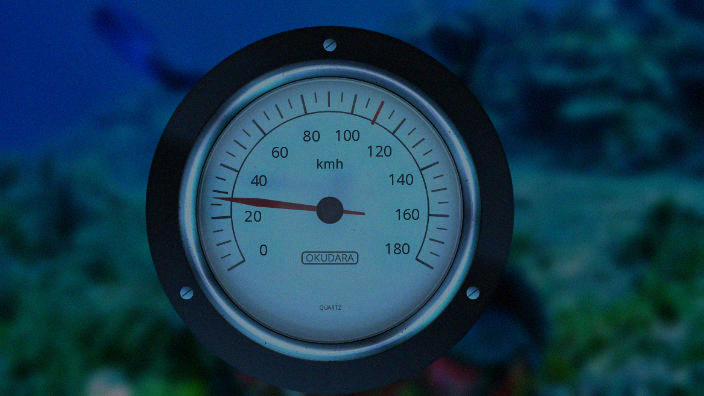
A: 27.5,km/h
